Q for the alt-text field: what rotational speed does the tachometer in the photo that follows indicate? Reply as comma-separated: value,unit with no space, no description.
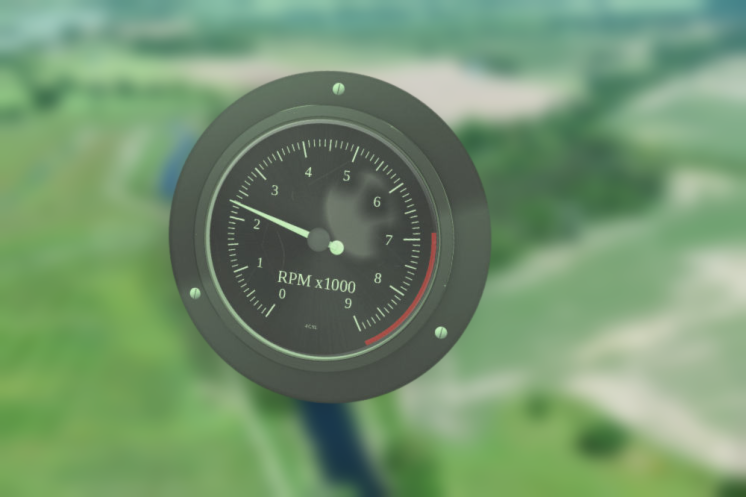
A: 2300,rpm
